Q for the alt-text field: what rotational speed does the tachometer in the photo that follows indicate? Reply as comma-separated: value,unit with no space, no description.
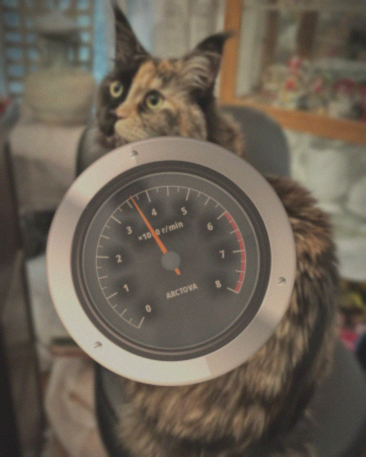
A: 3625,rpm
